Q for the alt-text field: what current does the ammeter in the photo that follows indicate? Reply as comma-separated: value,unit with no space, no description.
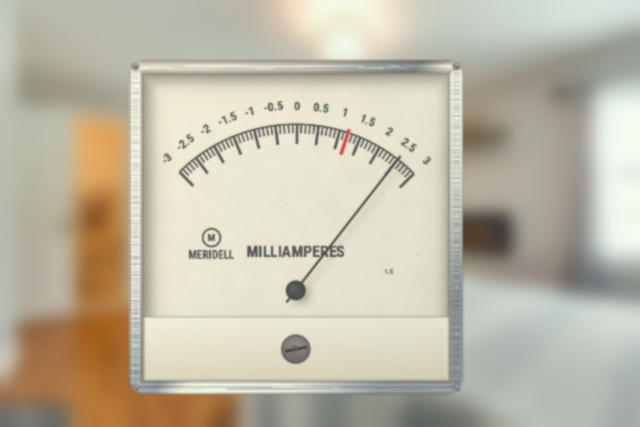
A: 2.5,mA
